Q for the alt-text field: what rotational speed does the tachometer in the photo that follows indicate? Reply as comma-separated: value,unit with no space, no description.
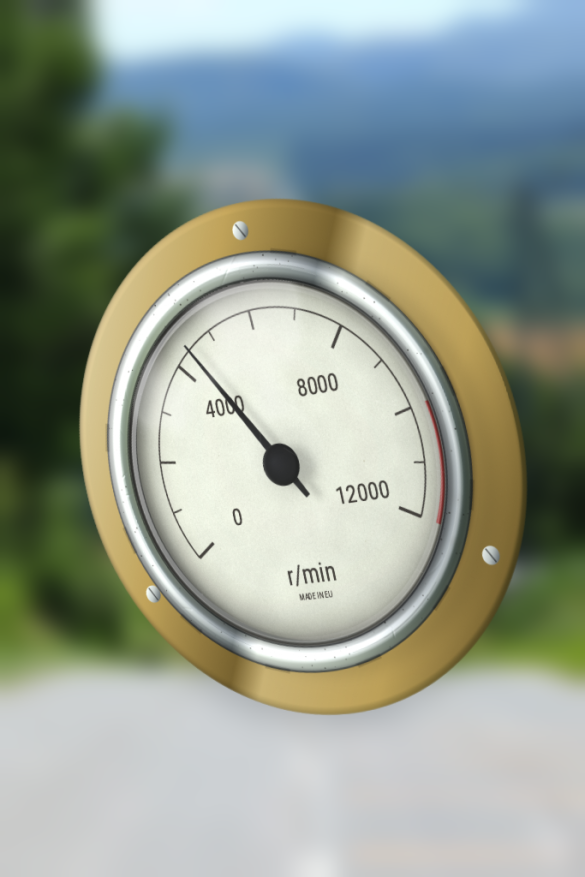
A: 4500,rpm
